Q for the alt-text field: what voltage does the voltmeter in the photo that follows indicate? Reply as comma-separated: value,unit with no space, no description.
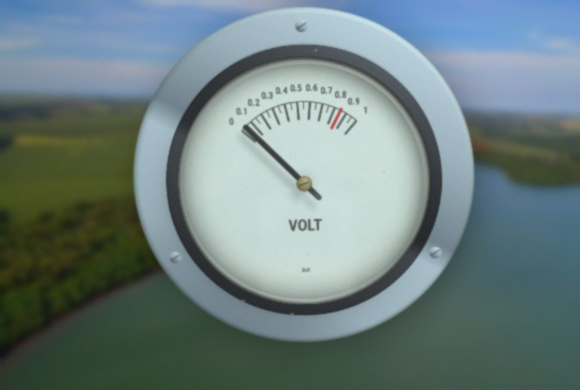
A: 0.05,V
